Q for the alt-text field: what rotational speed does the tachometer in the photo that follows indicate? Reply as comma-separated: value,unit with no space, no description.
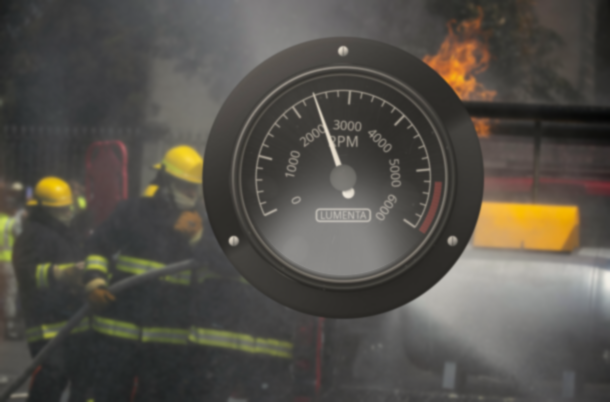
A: 2400,rpm
